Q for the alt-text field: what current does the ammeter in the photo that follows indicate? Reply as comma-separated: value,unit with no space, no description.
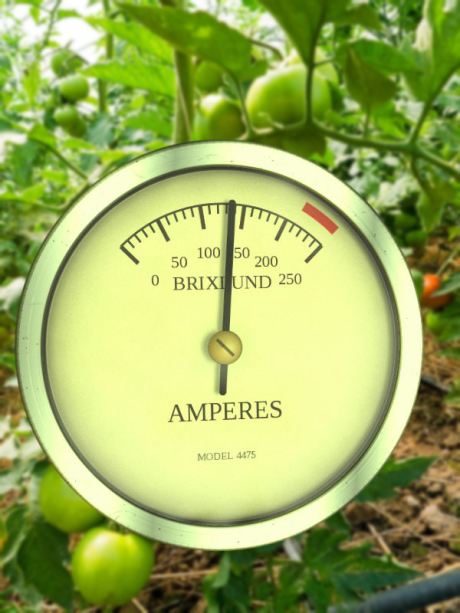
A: 135,A
